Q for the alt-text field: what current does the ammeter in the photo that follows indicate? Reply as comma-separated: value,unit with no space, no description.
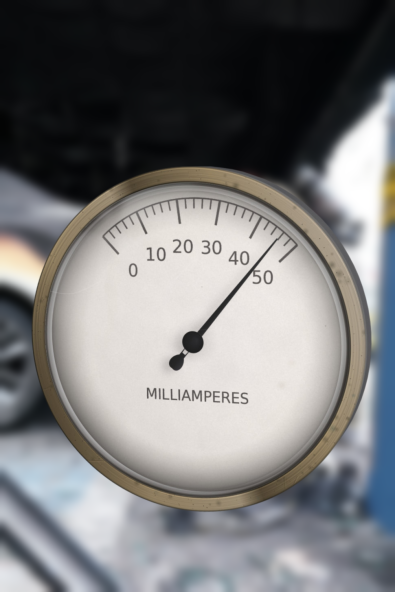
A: 46,mA
